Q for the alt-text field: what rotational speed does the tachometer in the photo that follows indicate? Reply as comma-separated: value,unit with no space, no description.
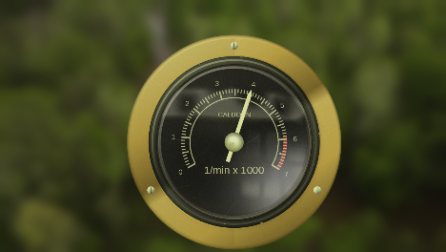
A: 4000,rpm
